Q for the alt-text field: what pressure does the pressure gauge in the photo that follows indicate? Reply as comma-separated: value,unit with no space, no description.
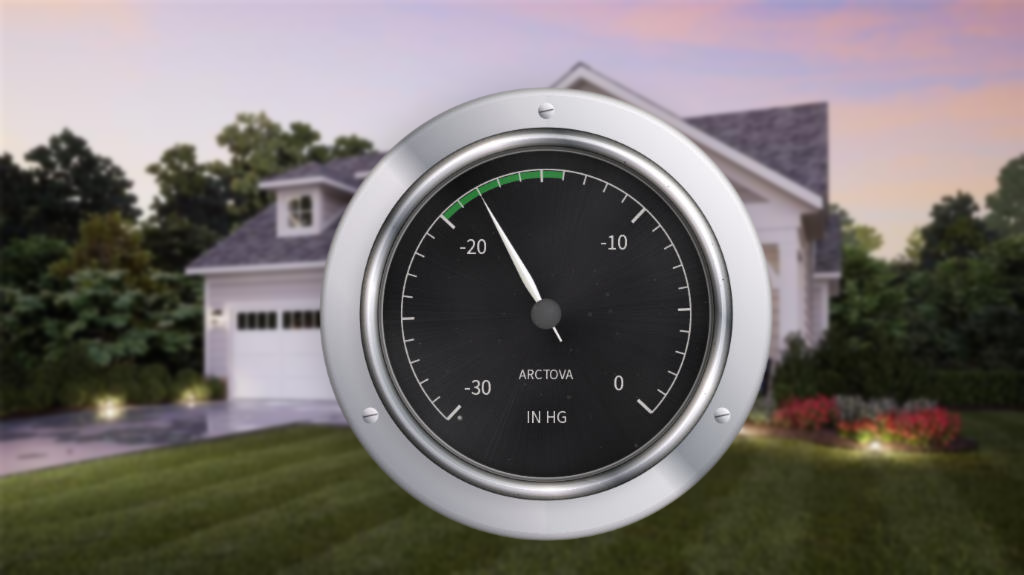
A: -18,inHg
